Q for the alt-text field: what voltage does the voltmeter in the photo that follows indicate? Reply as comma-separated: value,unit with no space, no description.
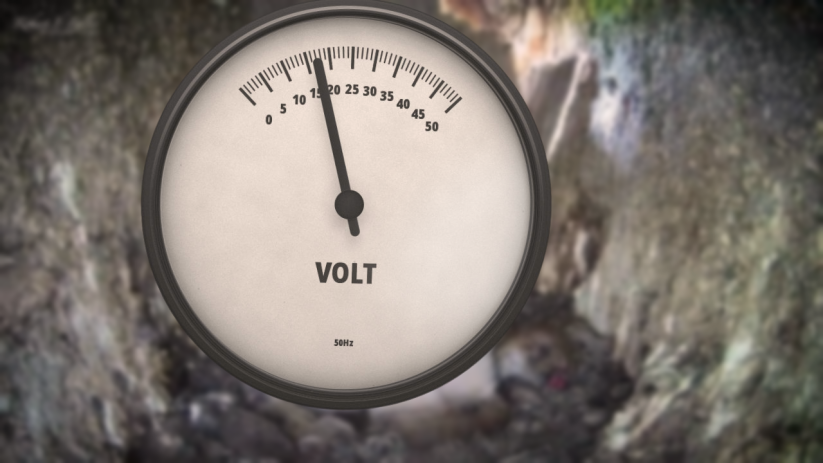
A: 17,V
